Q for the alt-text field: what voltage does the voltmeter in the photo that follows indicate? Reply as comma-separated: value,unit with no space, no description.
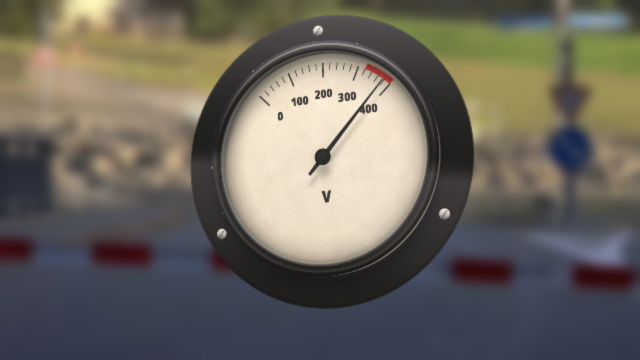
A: 380,V
